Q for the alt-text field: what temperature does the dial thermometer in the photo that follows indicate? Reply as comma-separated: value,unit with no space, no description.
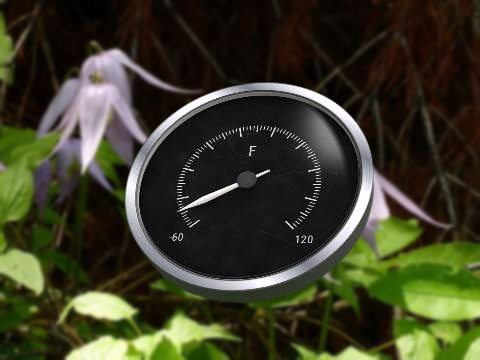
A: -50,°F
